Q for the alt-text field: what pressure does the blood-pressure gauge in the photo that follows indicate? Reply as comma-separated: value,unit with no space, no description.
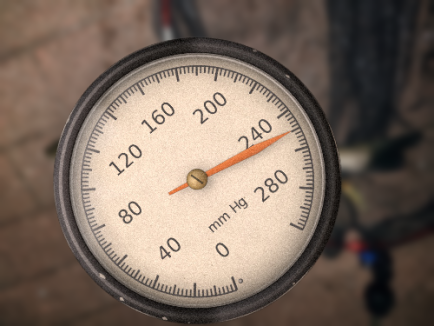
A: 250,mmHg
